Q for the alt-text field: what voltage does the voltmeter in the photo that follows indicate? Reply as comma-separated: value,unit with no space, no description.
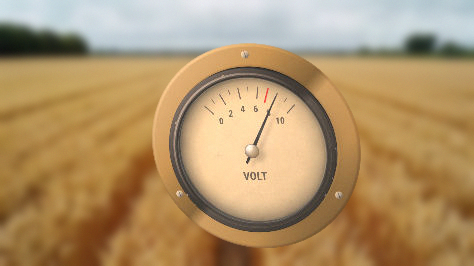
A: 8,V
